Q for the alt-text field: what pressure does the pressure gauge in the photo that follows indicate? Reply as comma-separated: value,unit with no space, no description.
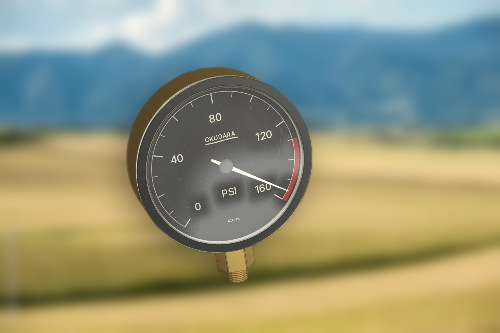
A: 155,psi
